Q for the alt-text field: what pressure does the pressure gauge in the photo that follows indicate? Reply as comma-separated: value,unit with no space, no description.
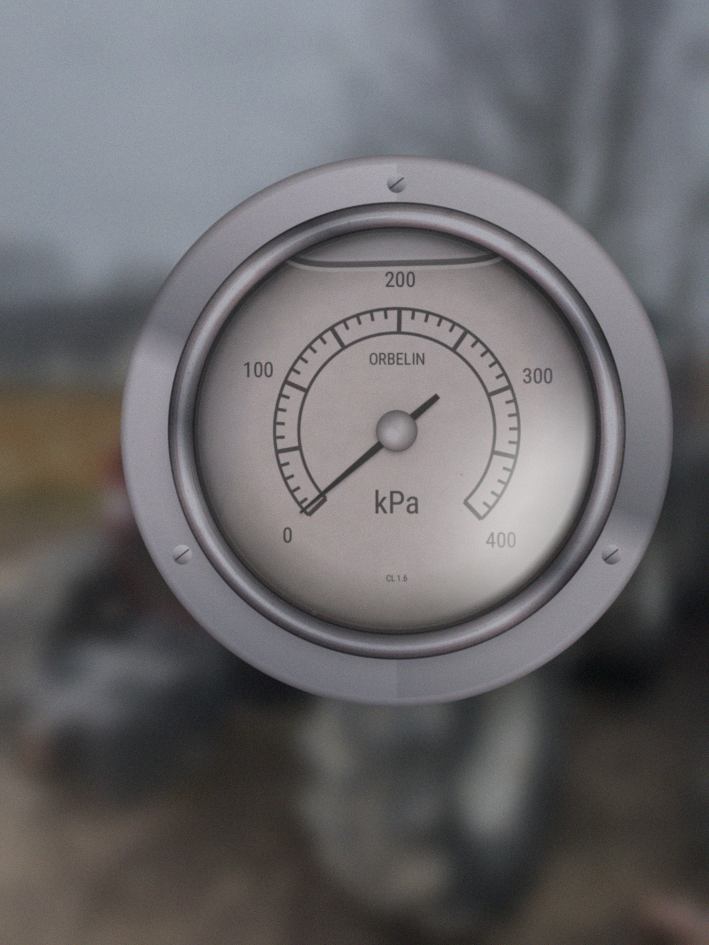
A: 5,kPa
